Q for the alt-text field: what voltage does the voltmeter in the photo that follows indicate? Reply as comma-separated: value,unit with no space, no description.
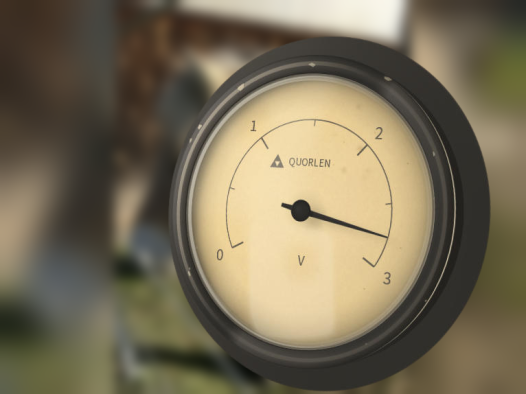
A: 2.75,V
